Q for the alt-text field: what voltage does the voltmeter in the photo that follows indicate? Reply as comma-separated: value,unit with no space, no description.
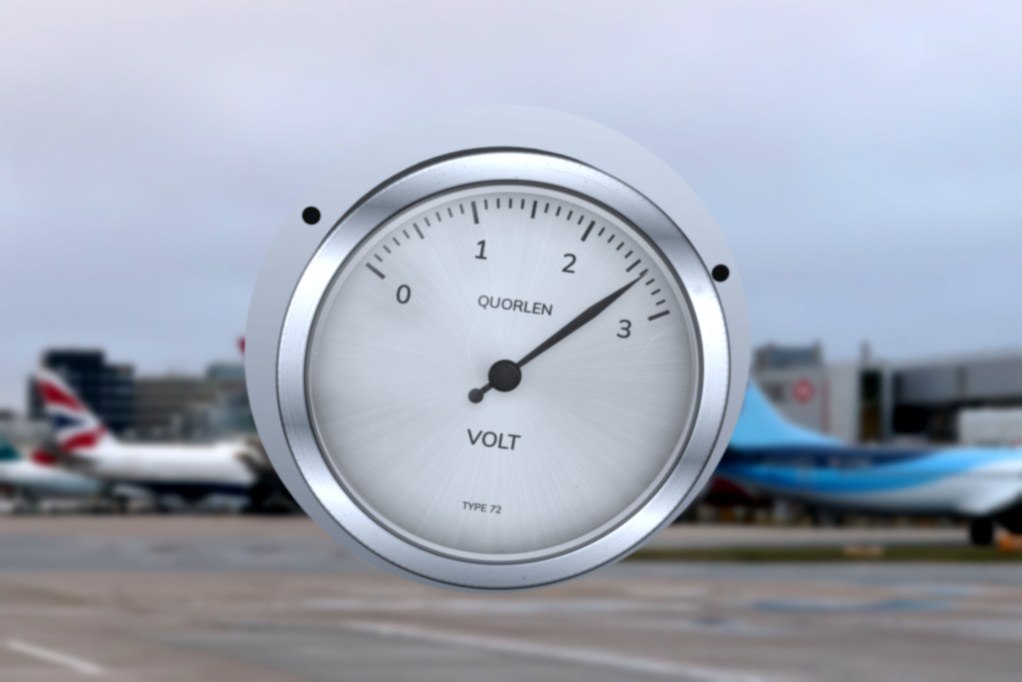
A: 2.6,V
